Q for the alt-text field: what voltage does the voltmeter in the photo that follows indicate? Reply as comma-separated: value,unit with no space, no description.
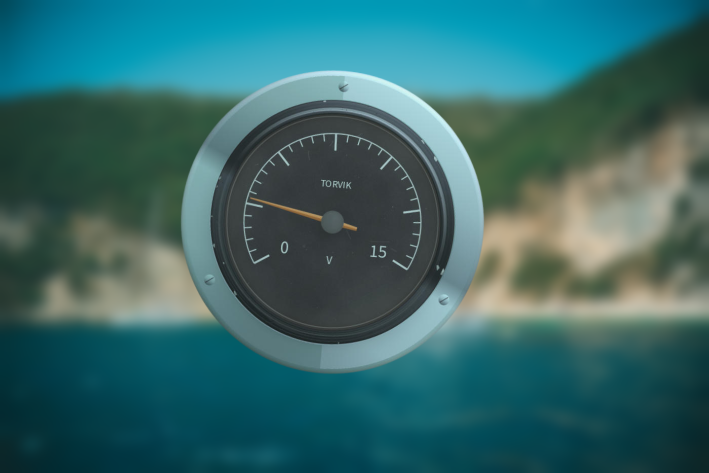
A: 2.75,V
